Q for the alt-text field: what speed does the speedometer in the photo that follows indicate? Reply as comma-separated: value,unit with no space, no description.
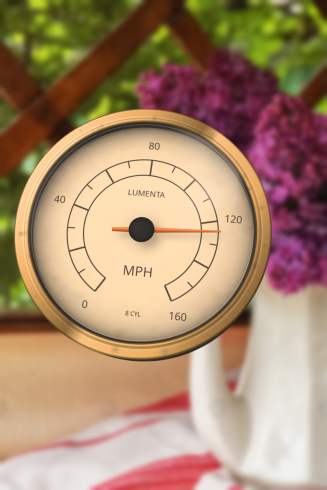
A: 125,mph
